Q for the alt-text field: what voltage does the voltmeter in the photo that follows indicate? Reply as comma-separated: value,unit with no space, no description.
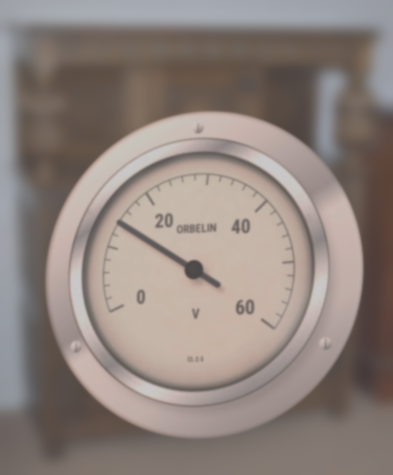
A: 14,V
